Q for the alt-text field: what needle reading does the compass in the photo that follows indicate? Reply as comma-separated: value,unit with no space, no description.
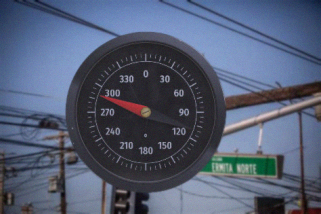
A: 290,°
